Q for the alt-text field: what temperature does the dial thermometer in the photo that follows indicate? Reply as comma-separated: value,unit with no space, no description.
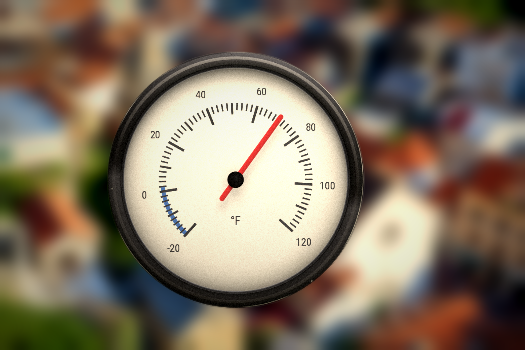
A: 70,°F
